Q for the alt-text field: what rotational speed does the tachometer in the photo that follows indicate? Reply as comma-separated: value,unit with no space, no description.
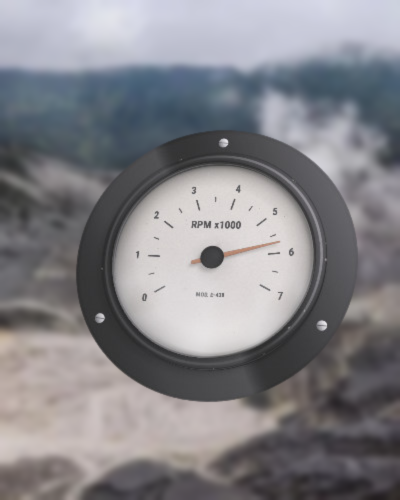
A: 5750,rpm
